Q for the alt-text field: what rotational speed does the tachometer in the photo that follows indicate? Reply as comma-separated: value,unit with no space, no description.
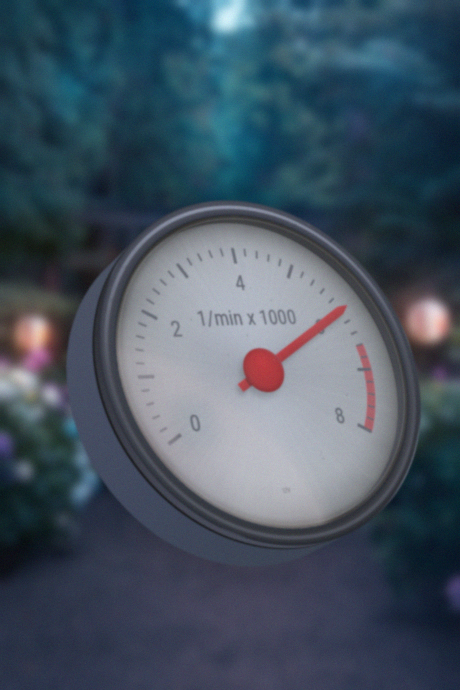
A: 6000,rpm
